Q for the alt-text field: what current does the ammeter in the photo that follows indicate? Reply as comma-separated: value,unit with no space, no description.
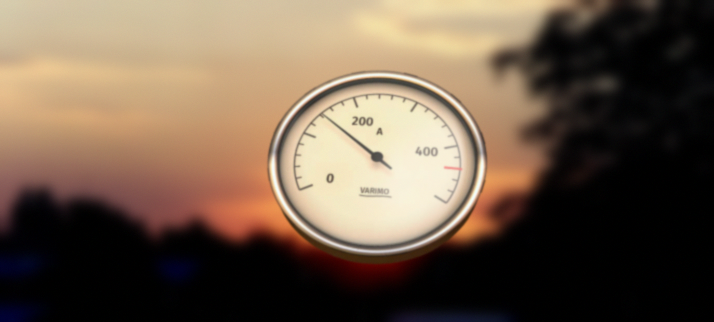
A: 140,A
